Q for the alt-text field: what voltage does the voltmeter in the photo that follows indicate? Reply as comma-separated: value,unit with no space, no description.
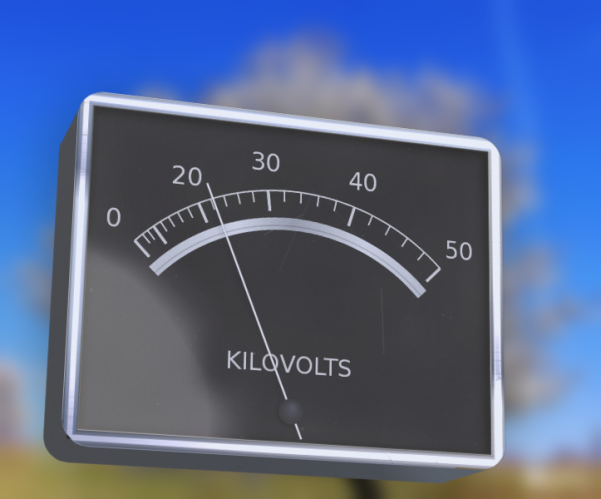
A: 22,kV
